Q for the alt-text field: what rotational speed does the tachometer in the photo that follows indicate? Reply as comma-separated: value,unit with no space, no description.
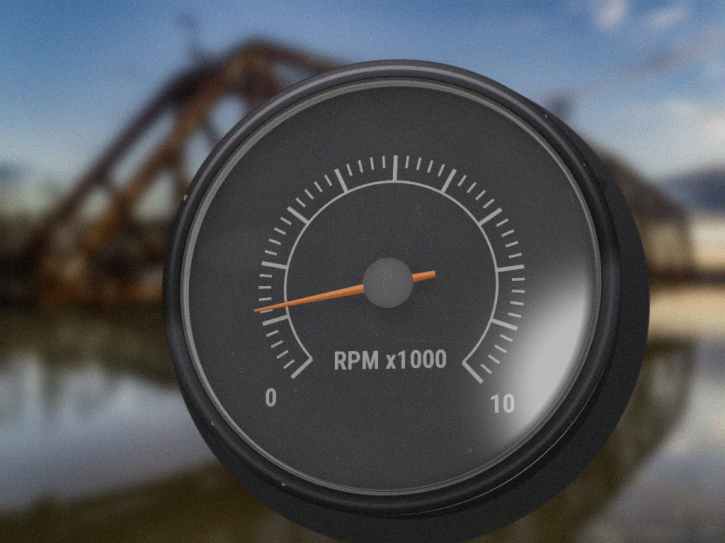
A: 1200,rpm
